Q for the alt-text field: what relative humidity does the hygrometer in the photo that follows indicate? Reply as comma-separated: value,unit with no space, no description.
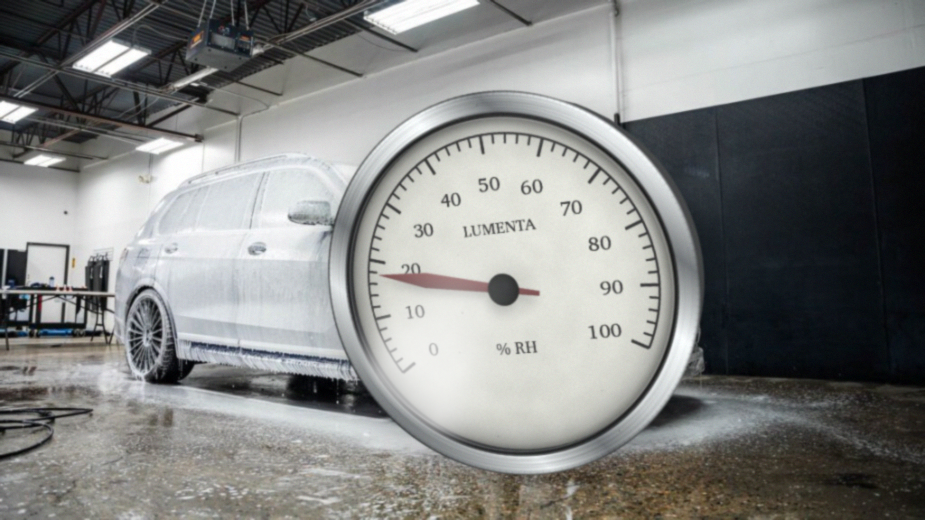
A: 18,%
